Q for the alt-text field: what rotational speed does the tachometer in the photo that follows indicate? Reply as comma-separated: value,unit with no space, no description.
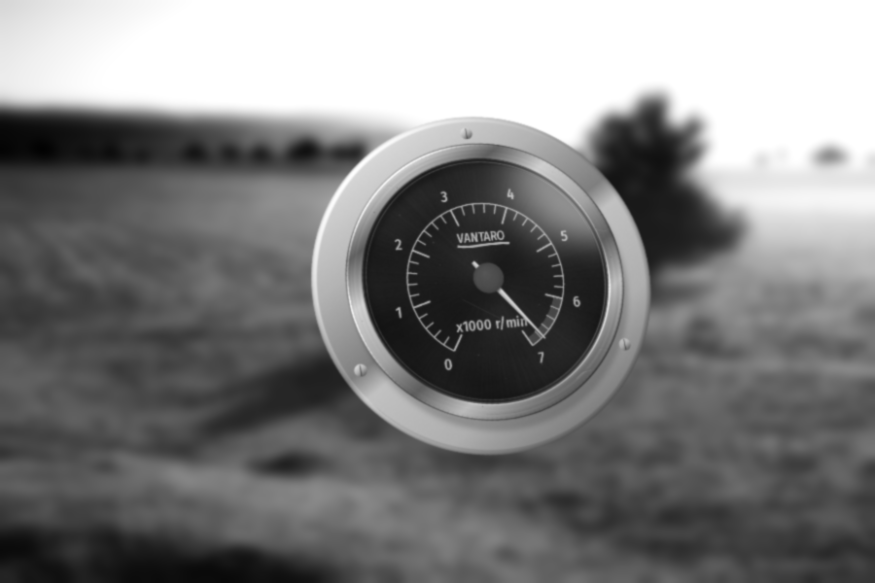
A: 6800,rpm
